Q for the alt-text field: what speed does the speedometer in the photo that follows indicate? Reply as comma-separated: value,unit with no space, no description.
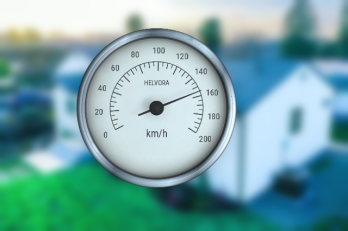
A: 155,km/h
